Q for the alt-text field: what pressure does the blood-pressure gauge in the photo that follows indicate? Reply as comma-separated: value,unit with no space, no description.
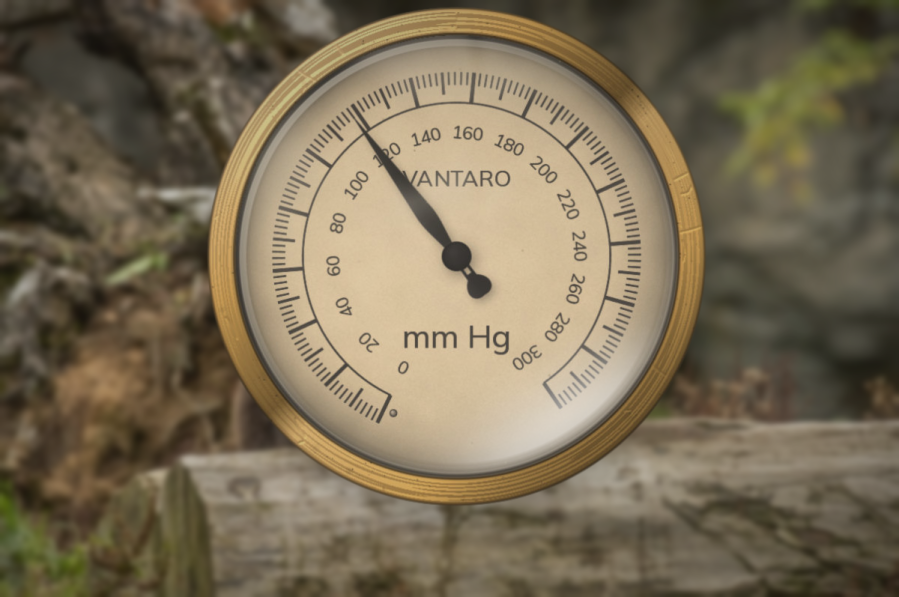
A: 118,mmHg
